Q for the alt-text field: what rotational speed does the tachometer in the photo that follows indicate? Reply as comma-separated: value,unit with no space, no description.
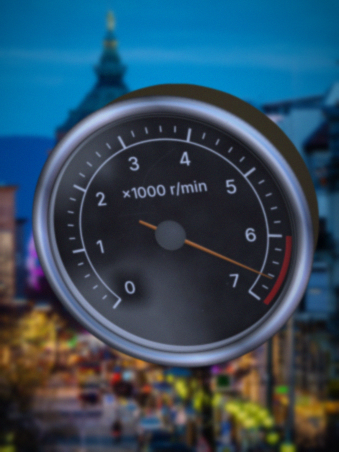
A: 6600,rpm
